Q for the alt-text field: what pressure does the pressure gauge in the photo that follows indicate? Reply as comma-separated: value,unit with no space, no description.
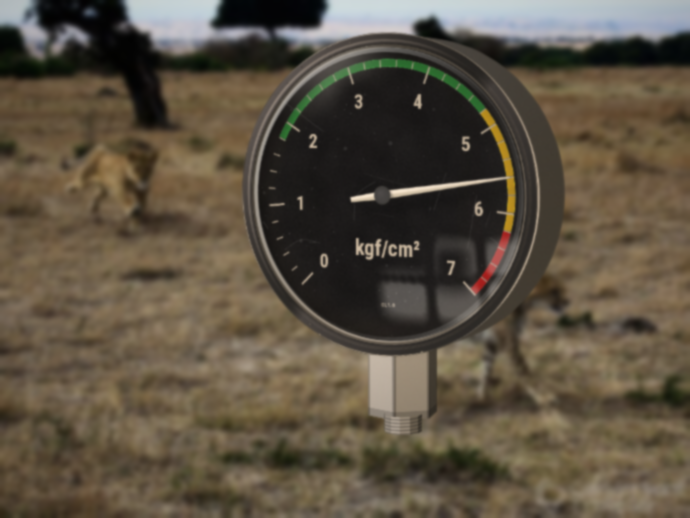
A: 5.6,kg/cm²
